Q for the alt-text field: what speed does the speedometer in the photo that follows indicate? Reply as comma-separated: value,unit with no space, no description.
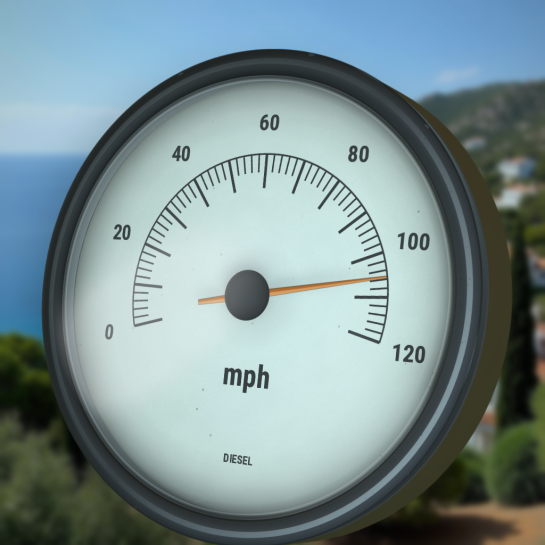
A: 106,mph
